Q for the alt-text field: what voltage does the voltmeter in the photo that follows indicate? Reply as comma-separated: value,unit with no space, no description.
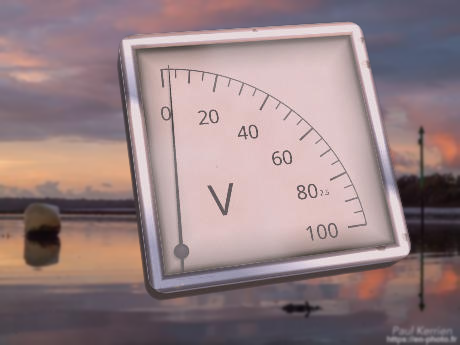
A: 2.5,V
